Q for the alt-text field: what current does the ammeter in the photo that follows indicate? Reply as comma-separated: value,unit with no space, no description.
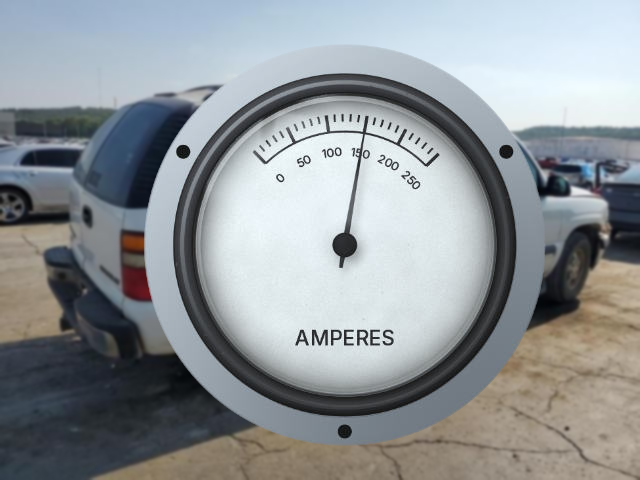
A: 150,A
